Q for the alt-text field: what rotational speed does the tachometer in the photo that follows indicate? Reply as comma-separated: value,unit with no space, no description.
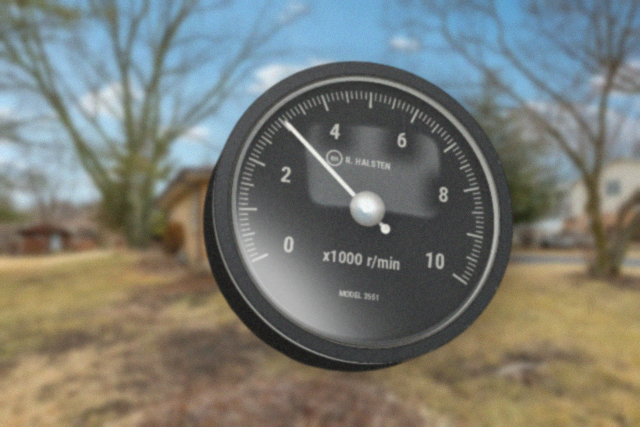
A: 3000,rpm
